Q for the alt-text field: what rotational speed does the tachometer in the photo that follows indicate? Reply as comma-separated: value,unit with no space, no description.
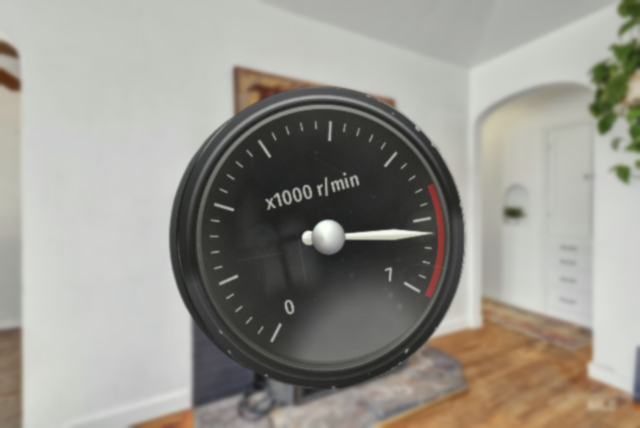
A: 6200,rpm
